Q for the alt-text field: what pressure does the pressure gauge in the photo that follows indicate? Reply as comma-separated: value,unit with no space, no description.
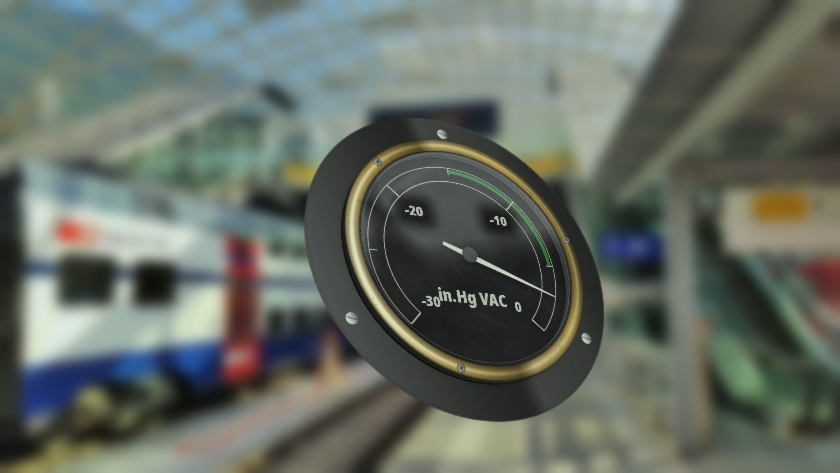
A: -2.5,inHg
